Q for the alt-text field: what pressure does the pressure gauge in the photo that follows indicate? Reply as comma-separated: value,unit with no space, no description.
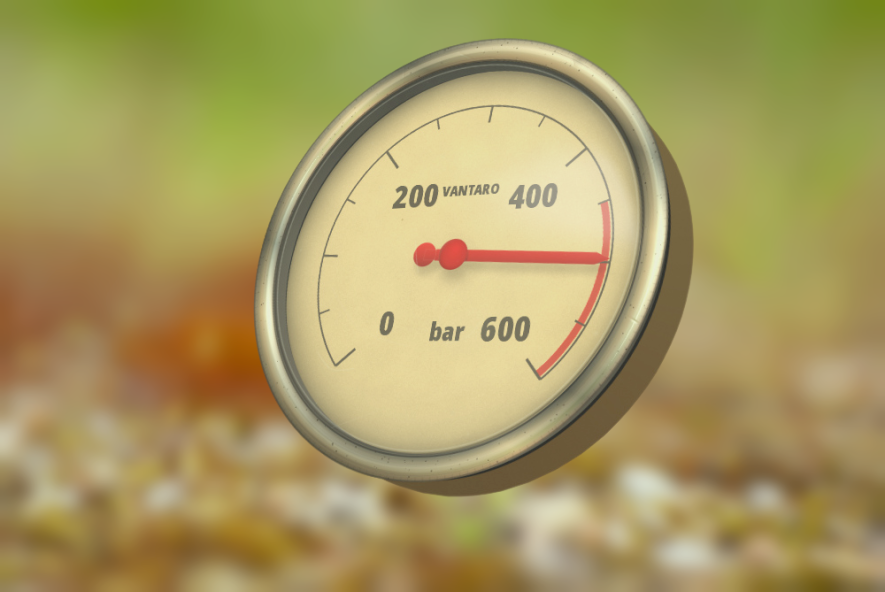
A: 500,bar
